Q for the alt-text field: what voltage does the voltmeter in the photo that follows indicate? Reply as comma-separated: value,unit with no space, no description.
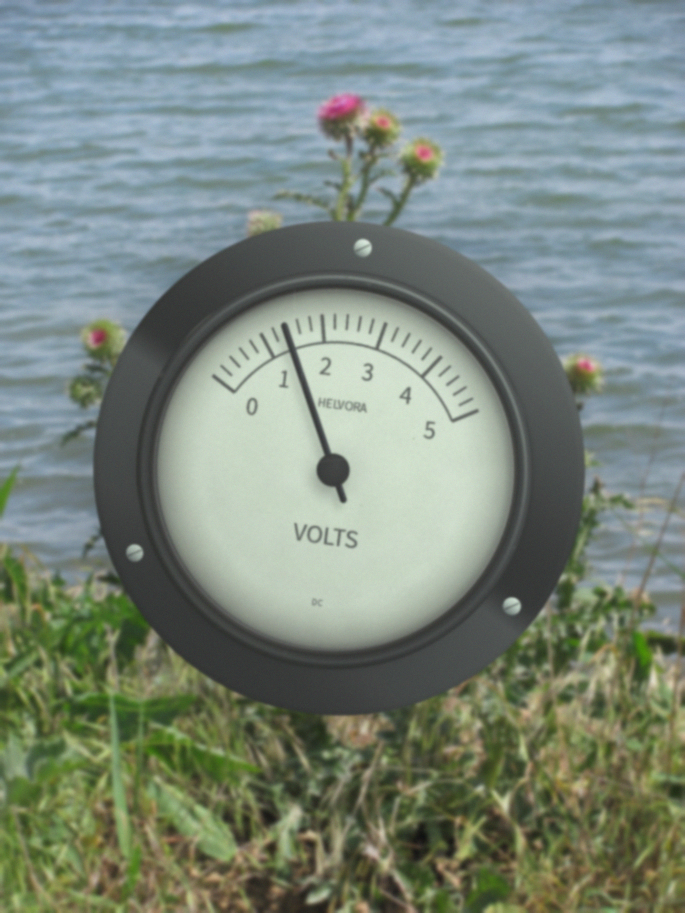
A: 1.4,V
